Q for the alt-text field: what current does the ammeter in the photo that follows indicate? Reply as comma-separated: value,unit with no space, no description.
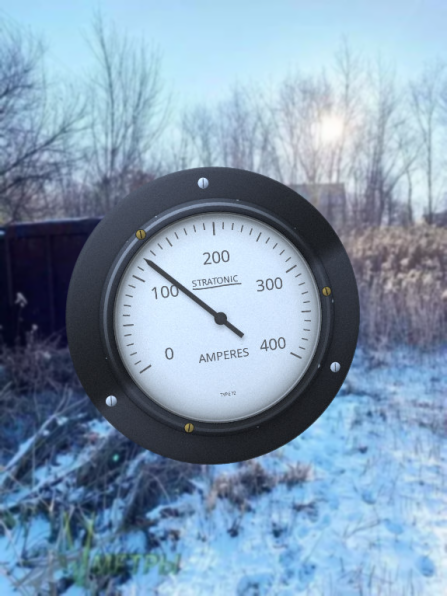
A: 120,A
